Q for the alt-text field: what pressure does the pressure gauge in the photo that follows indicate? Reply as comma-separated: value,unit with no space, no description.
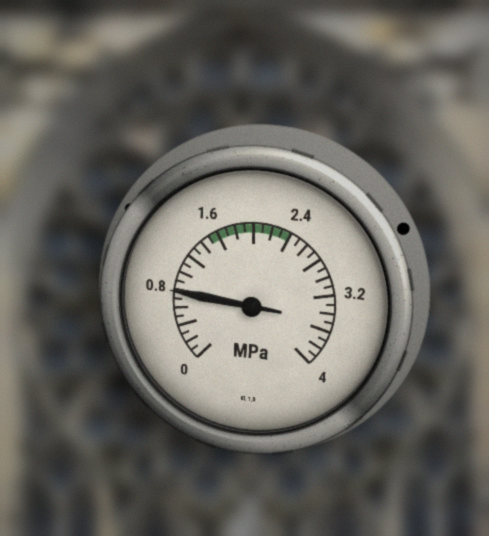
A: 0.8,MPa
